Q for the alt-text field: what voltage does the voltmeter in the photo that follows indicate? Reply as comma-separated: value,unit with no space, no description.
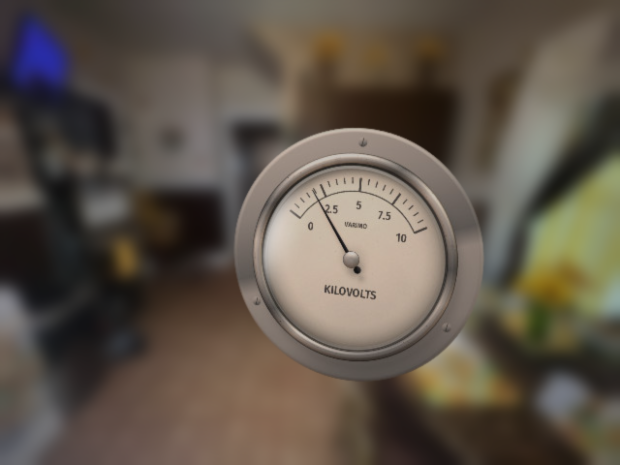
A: 2,kV
